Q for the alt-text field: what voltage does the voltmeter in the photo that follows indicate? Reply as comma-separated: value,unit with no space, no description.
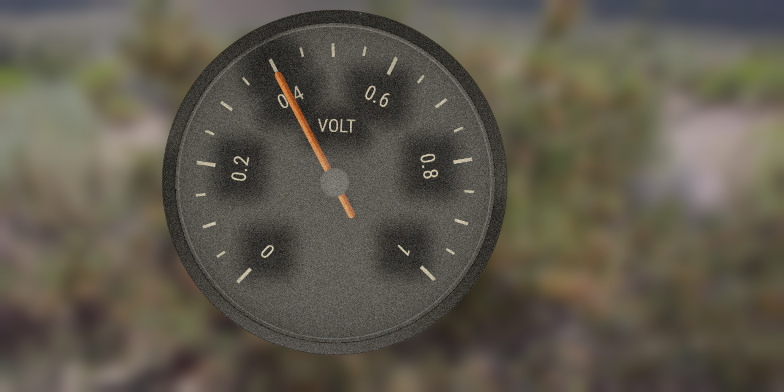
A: 0.4,V
